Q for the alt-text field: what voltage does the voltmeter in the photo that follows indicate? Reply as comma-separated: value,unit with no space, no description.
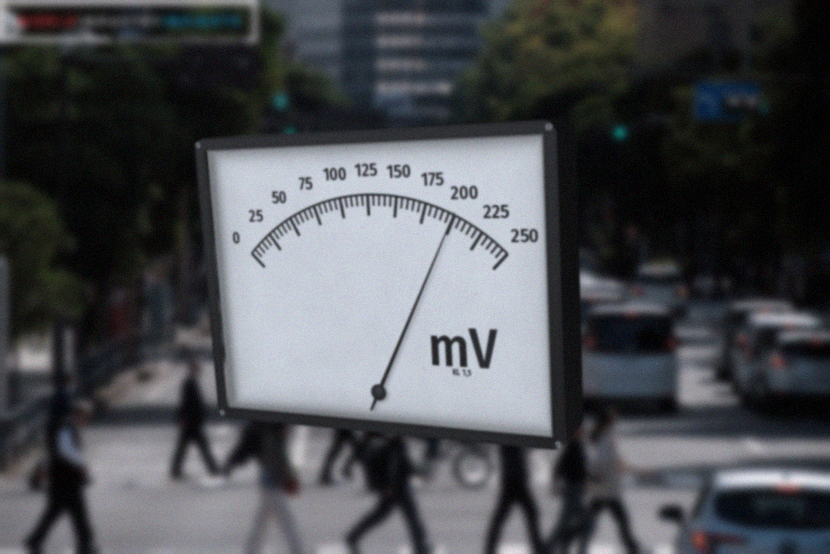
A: 200,mV
